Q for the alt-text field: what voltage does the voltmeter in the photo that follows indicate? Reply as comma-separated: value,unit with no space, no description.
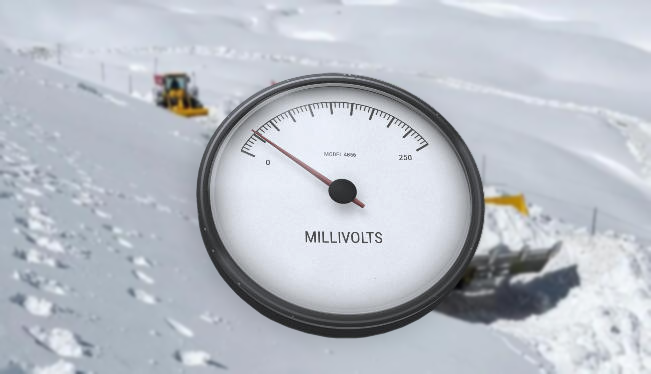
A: 25,mV
